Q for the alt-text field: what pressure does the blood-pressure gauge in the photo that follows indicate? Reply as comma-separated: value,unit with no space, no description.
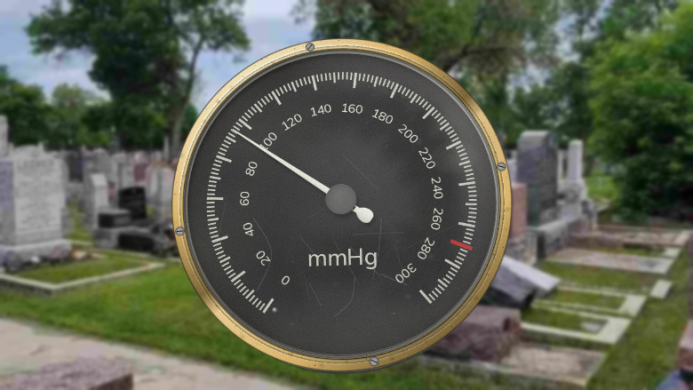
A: 94,mmHg
